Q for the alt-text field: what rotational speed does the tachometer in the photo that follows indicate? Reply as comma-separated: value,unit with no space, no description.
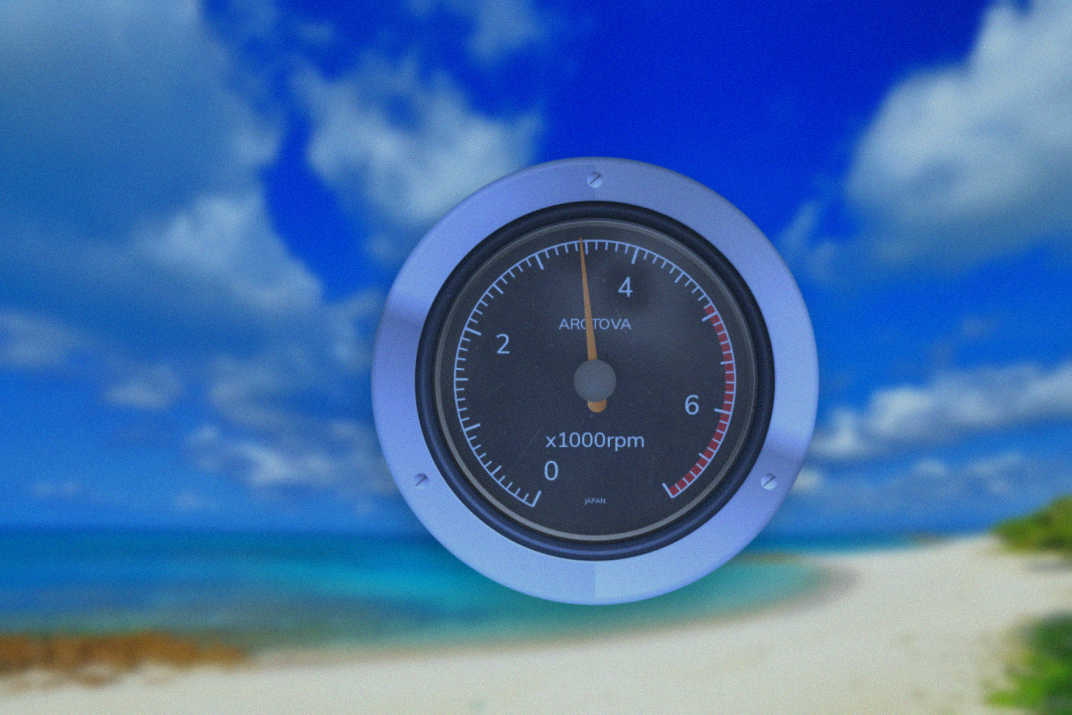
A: 3450,rpm
